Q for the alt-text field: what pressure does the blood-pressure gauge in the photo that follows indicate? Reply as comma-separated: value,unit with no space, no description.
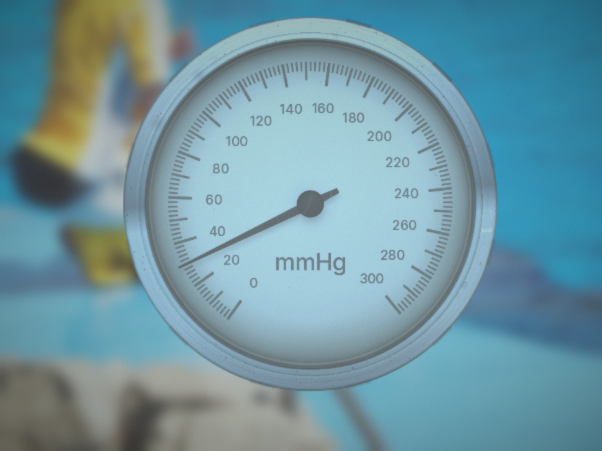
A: 30,mmHg
